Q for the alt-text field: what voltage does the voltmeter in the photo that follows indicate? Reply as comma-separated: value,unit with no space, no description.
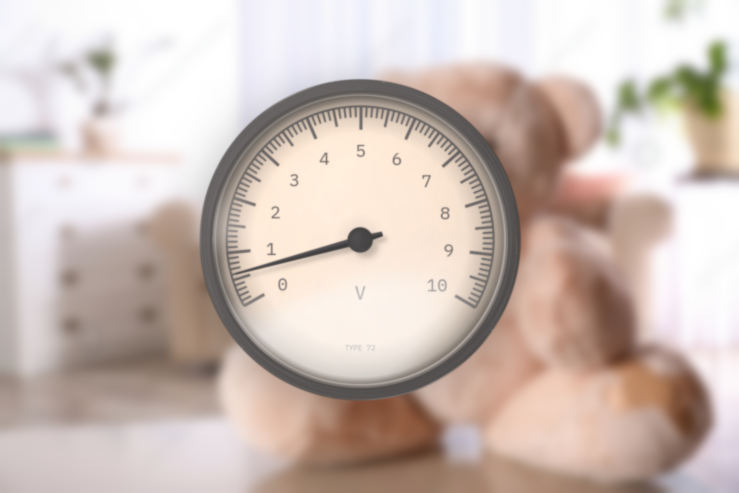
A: 0.6,V
